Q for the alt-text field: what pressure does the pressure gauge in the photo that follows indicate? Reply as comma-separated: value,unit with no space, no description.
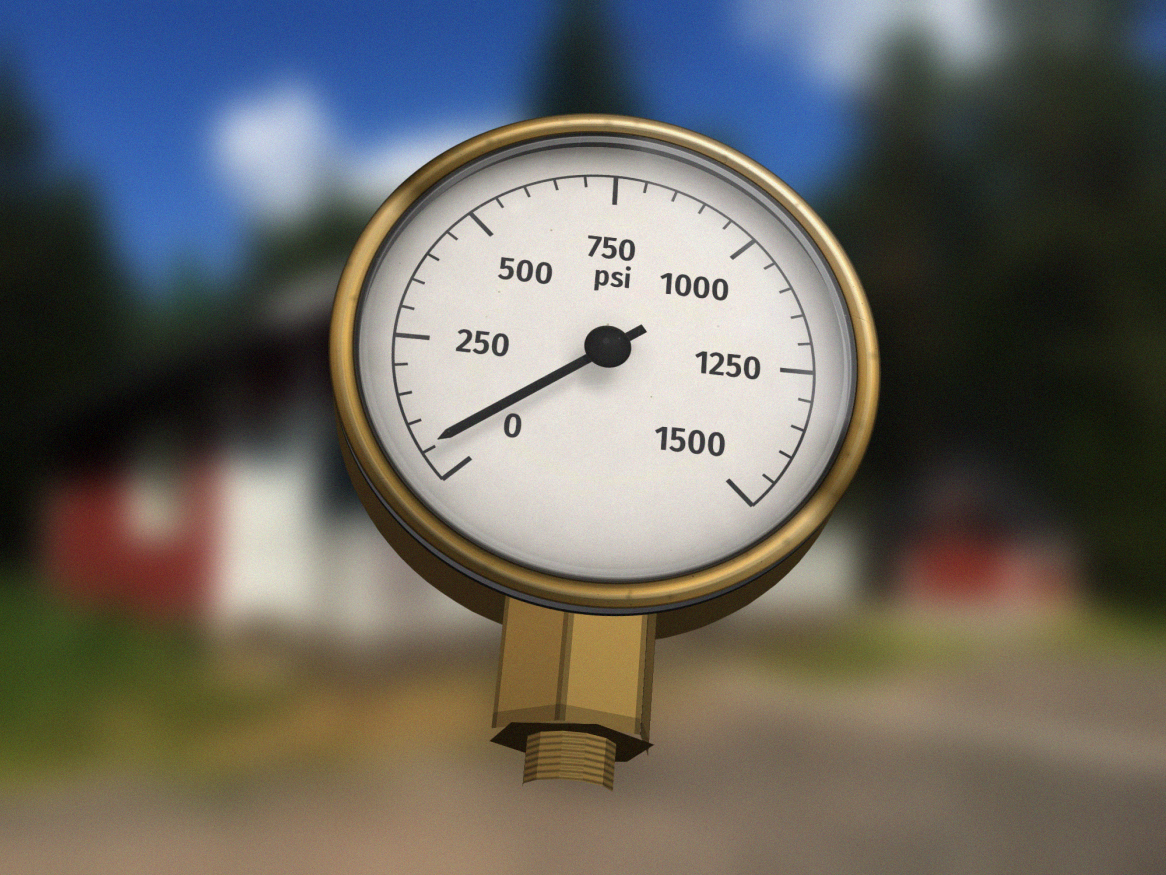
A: 50,psi
